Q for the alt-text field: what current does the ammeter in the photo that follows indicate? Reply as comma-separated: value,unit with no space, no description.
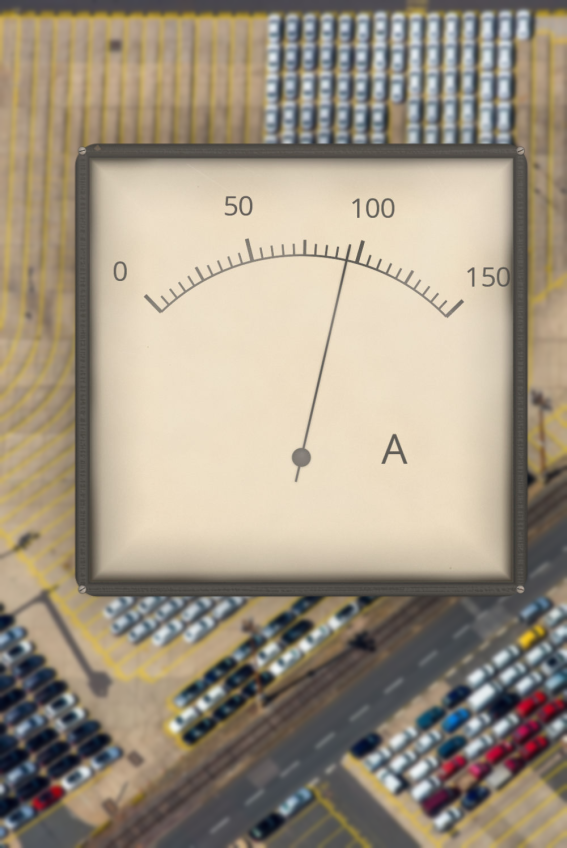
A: 95,A
